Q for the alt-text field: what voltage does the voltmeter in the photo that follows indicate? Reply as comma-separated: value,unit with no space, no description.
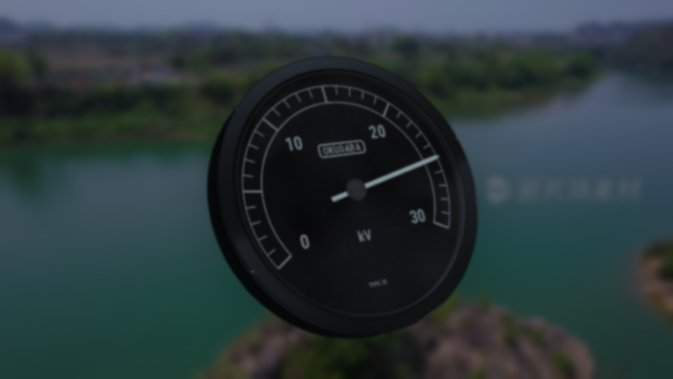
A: 25,kV
